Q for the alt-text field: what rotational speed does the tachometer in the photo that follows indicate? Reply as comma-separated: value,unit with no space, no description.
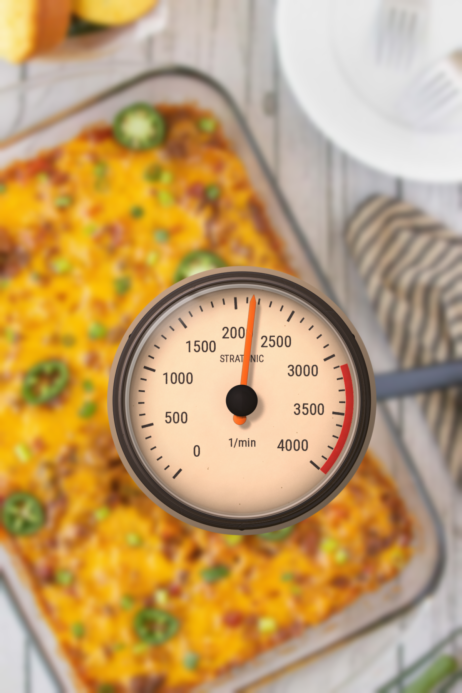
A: 2150,rpm
